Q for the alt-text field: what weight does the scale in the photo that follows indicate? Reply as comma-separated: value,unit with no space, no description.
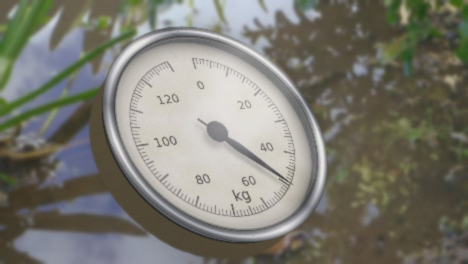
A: 50,kg
